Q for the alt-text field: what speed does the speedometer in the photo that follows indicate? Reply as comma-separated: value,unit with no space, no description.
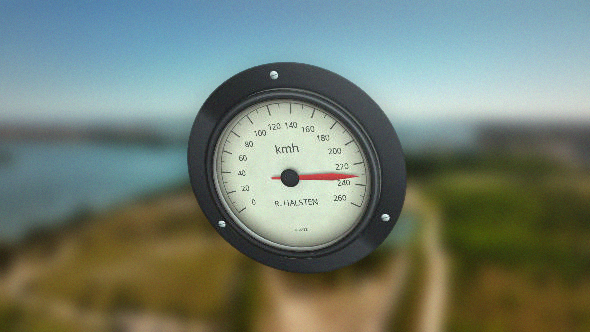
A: 230,km/h
